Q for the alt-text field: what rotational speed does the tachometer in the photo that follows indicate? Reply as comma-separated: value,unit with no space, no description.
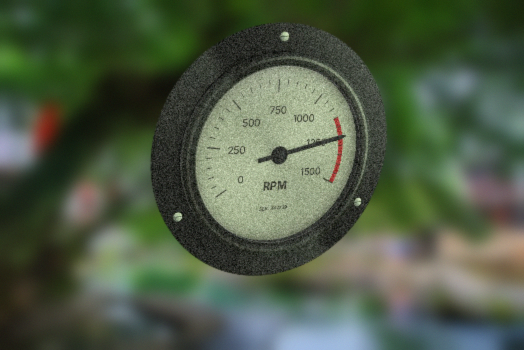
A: 1250,rpm
